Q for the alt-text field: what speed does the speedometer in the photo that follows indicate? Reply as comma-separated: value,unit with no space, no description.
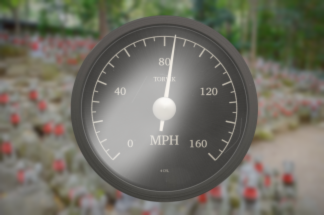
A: 85,mph
